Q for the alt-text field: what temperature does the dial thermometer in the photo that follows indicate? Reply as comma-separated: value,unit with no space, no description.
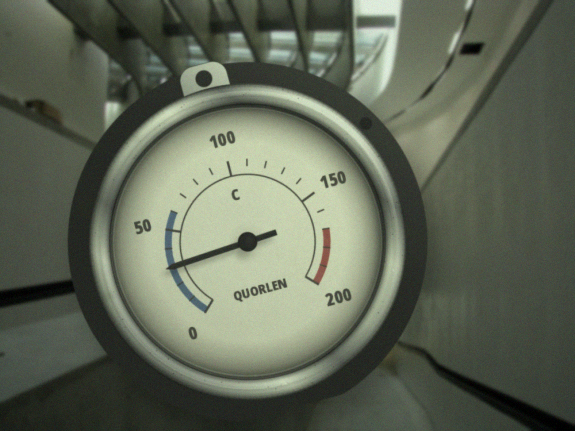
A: 30,°C
